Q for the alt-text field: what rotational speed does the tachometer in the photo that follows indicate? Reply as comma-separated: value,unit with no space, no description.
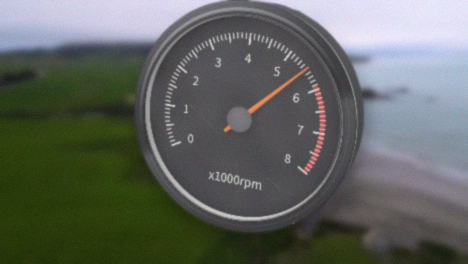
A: 5500,rpm
